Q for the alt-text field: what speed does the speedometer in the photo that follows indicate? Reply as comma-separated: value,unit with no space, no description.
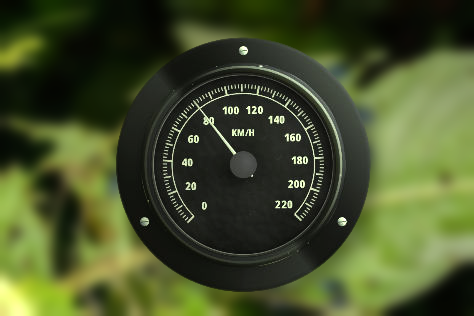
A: 80,km/h
